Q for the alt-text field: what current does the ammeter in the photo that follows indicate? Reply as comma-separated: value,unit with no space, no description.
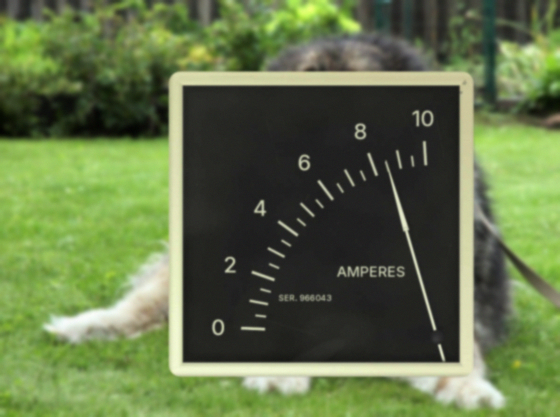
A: 8.5,A
